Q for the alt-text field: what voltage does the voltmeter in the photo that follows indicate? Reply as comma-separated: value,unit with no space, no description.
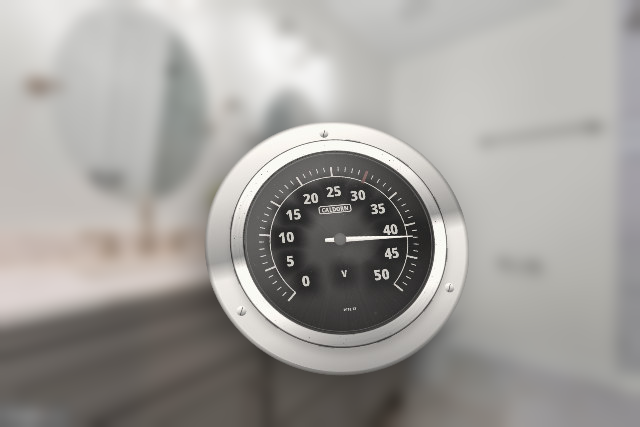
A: 42,V
